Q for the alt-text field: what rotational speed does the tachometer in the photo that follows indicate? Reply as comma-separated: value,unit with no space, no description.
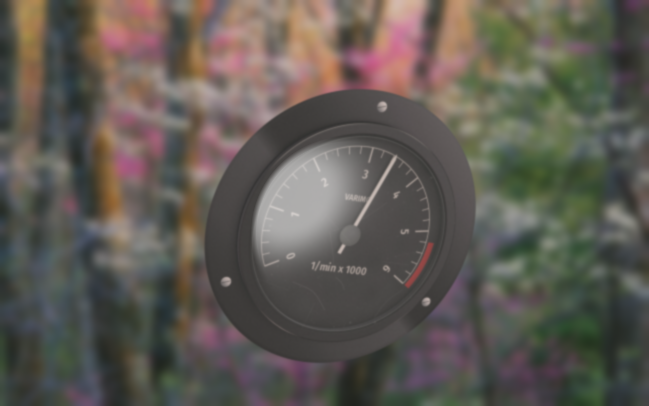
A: 3400,rpm
